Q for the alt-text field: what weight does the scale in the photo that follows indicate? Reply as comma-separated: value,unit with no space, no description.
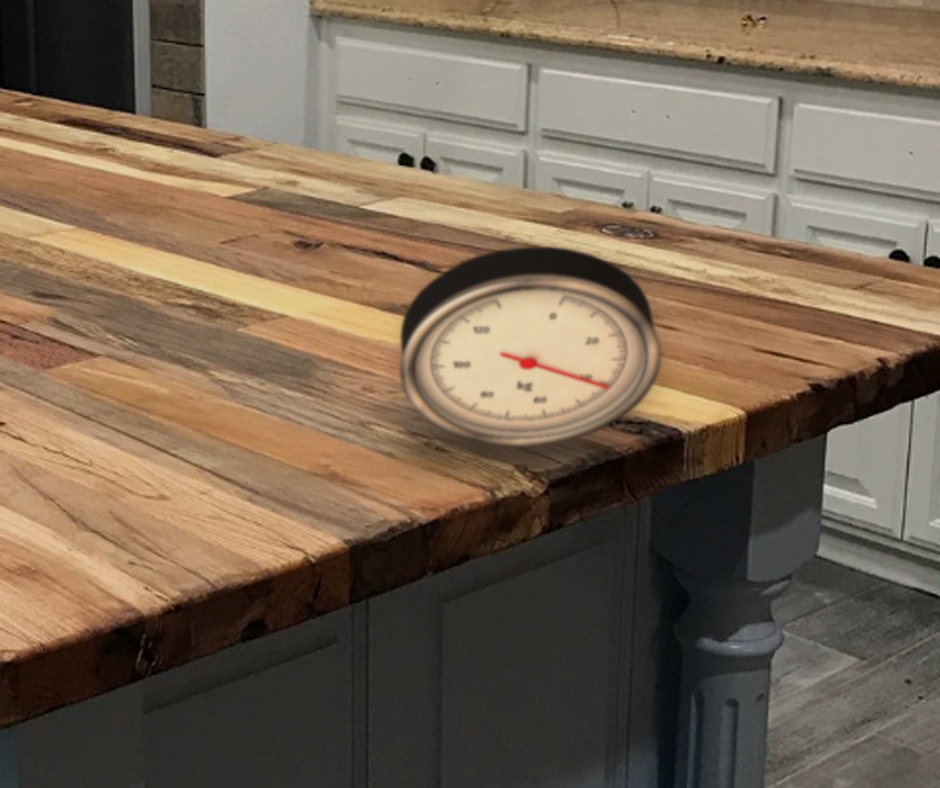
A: 40,kg
